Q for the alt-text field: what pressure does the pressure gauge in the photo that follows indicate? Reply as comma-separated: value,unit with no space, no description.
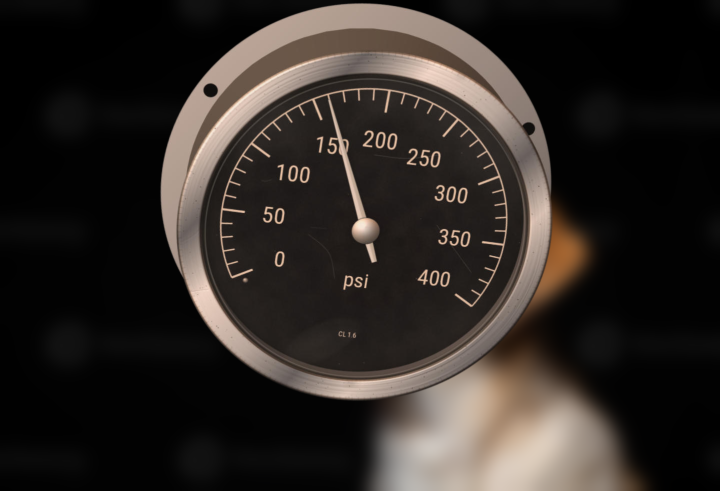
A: 160,psi
